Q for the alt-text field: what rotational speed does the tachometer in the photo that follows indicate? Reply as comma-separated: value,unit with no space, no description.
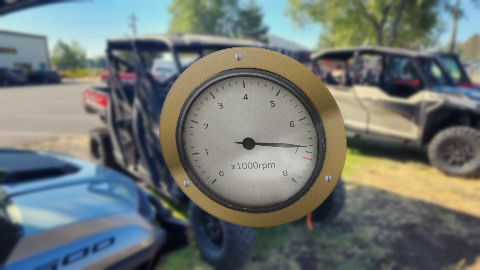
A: 6800,rpm
